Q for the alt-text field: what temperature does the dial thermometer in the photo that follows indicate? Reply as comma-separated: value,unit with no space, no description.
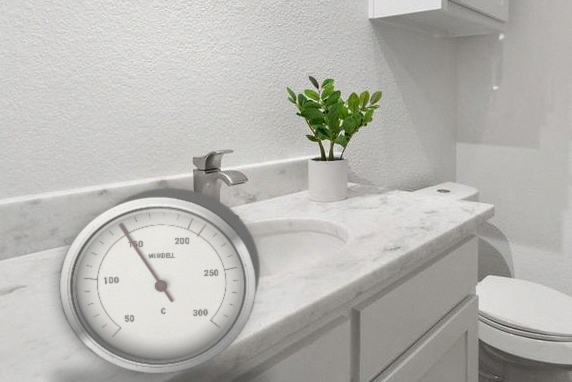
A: 150,°C
